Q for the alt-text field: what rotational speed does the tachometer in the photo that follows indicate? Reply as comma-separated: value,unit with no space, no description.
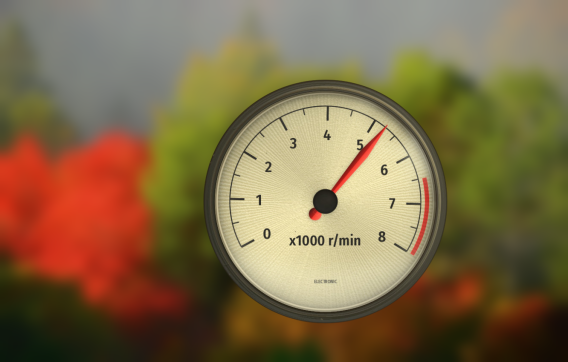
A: 5250,rpm
